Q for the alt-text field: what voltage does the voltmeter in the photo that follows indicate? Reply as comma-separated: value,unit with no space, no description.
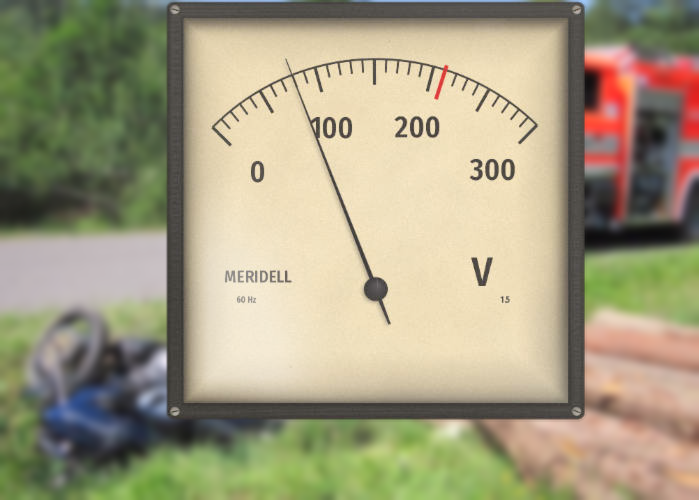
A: 80,V
